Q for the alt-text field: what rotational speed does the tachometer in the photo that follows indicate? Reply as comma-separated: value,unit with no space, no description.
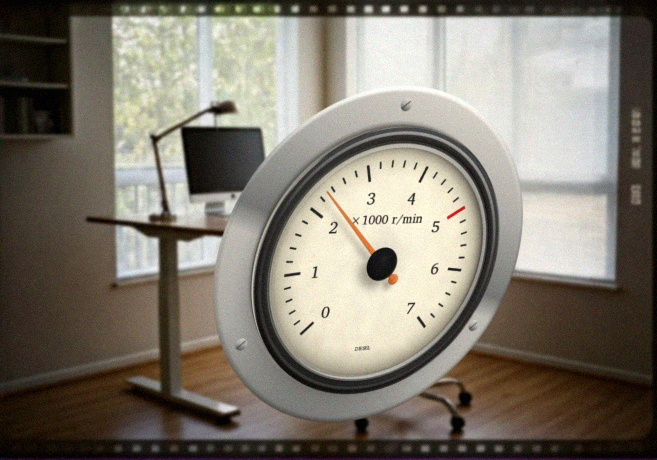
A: 2300,rpm
